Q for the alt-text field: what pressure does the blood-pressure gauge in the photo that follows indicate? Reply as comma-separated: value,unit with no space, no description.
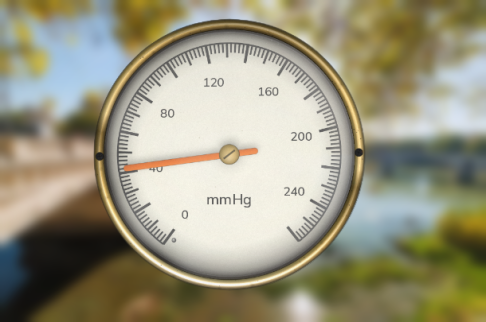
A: 42,mmHg
